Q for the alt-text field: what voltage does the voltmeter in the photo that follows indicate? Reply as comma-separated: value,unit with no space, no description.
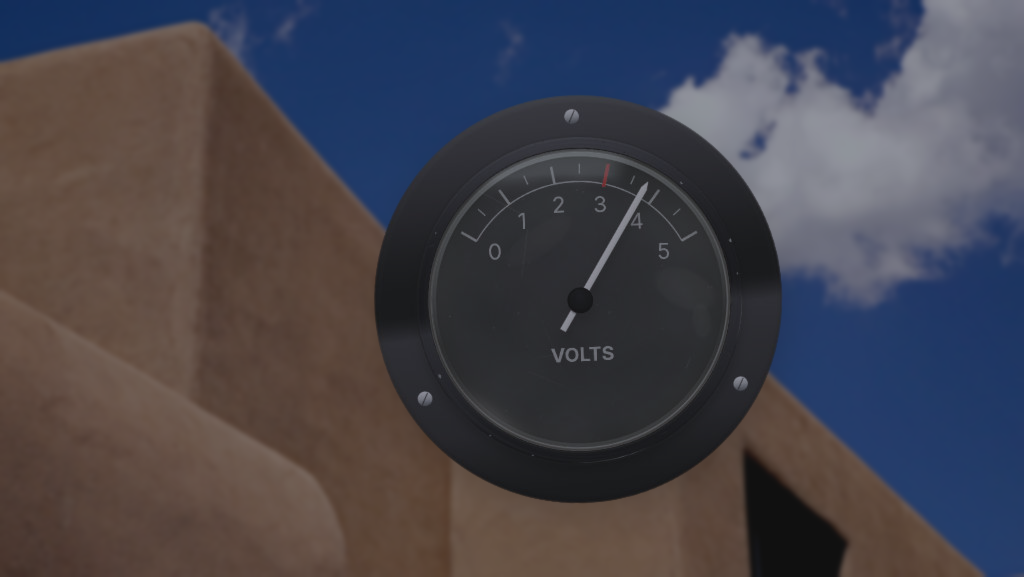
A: 3.75,V
